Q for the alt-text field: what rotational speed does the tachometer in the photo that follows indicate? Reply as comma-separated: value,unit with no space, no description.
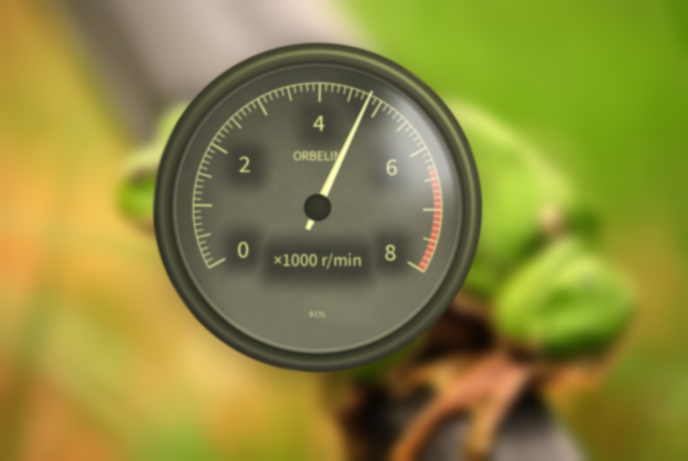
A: 4800,rpm
